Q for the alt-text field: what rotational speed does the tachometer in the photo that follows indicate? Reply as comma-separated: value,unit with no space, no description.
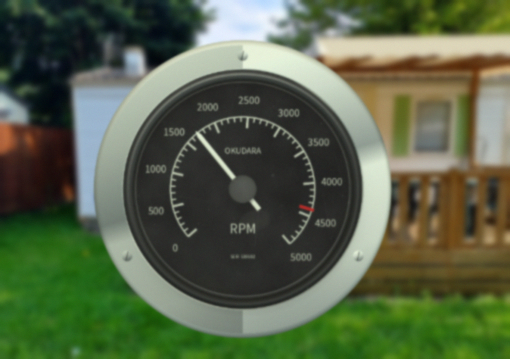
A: 1700,rpm
